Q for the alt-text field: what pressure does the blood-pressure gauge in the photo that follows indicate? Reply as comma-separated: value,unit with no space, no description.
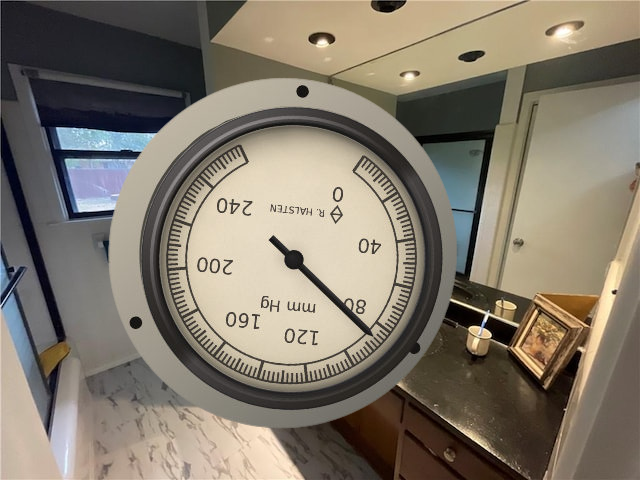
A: 86,mmHg
